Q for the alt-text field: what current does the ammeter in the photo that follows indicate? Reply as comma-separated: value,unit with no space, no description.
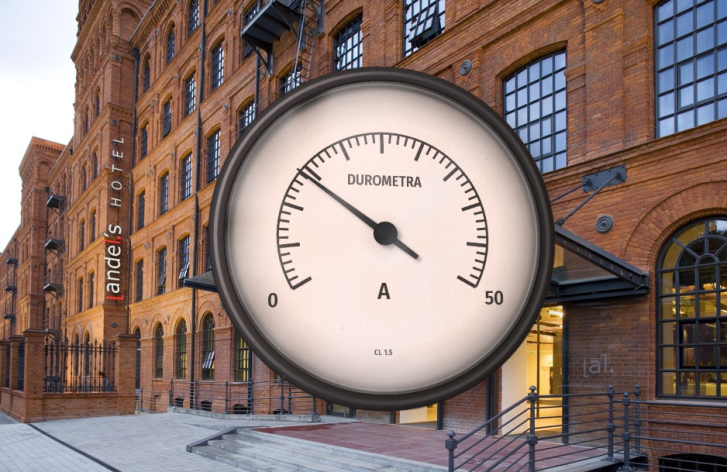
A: 14,A
